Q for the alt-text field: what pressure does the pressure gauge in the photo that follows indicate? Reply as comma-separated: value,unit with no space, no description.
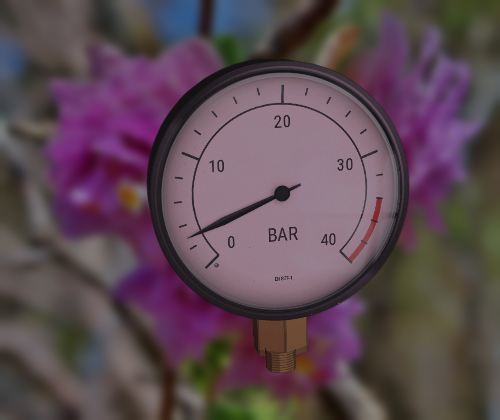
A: 3,bar
